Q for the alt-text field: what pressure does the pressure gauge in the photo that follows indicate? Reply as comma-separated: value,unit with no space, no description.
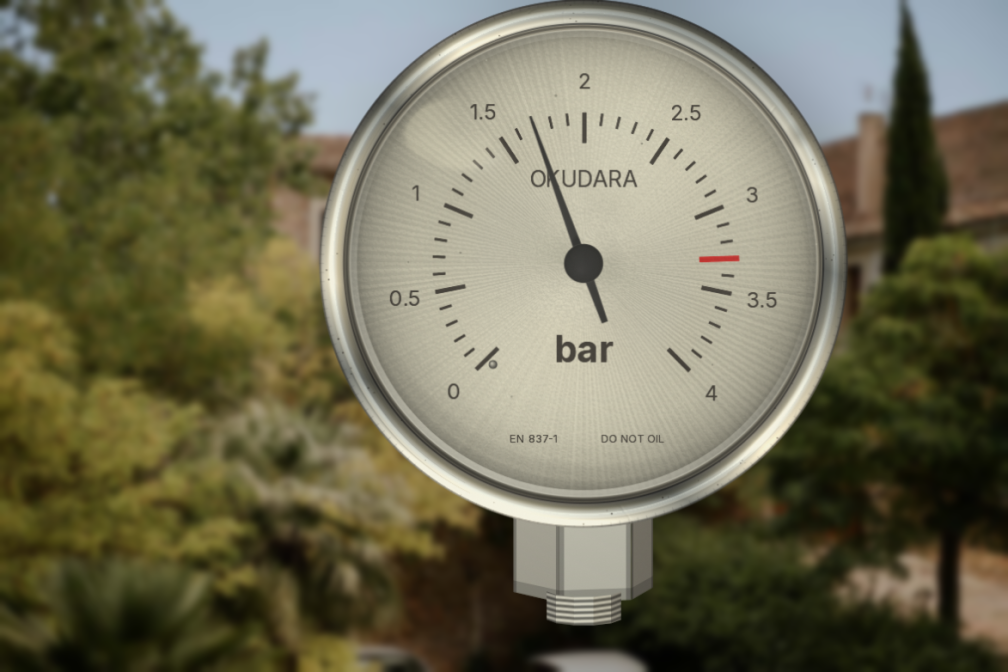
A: 1.7,bar
